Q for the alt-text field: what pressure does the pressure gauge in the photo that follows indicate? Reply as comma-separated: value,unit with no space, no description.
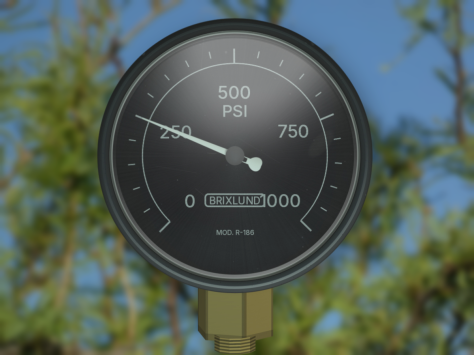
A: 250,psi
